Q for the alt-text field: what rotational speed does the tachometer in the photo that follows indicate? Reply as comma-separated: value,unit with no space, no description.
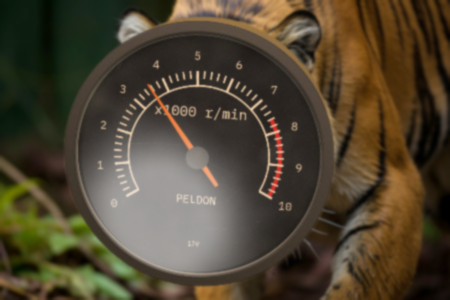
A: 3600,rpm
